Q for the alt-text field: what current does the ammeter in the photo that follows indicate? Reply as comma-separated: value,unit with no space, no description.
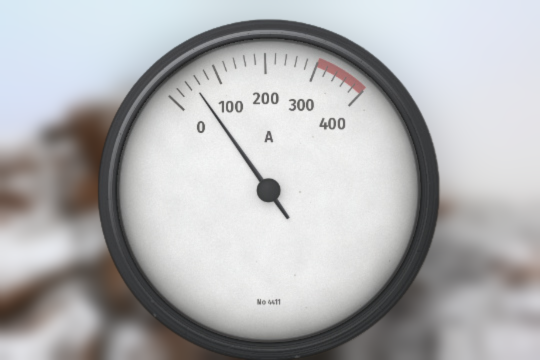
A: 50,A
